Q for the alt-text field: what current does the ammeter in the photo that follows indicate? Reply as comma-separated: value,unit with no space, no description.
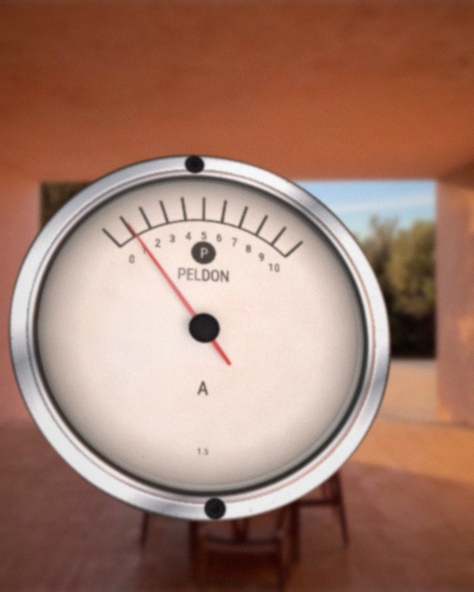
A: 1,A
